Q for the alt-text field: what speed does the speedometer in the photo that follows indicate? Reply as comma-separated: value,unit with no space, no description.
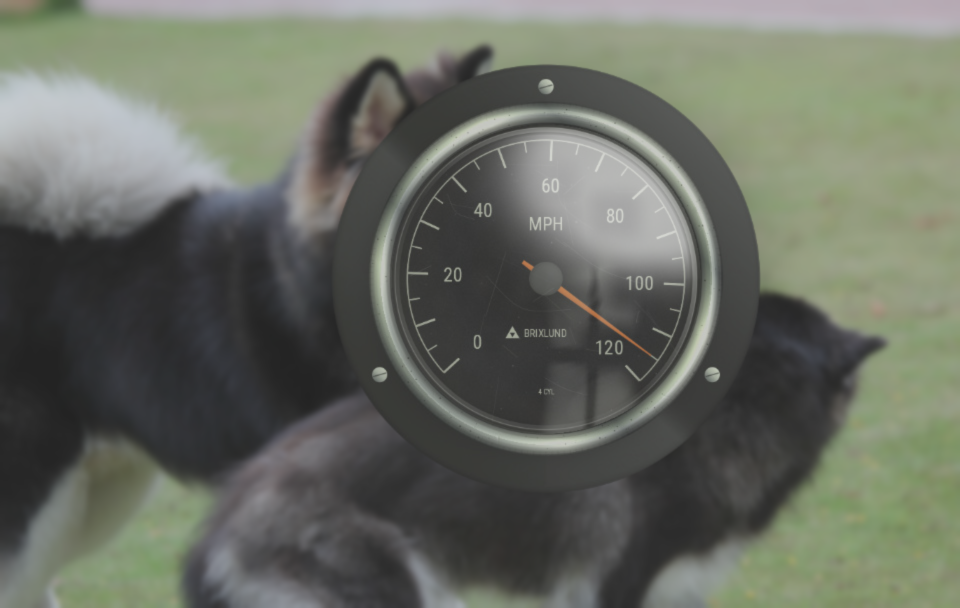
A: 115,mph
